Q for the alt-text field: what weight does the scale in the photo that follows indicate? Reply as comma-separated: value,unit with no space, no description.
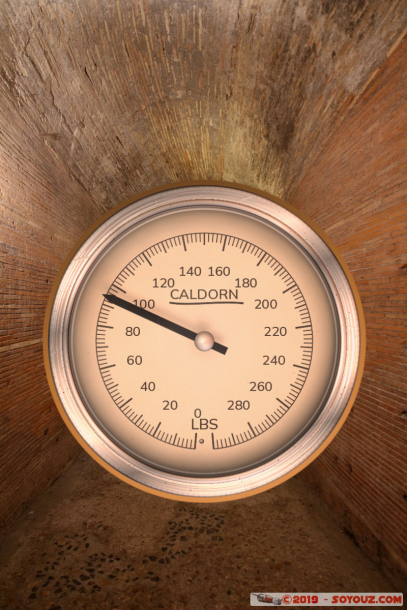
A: 94,lb
